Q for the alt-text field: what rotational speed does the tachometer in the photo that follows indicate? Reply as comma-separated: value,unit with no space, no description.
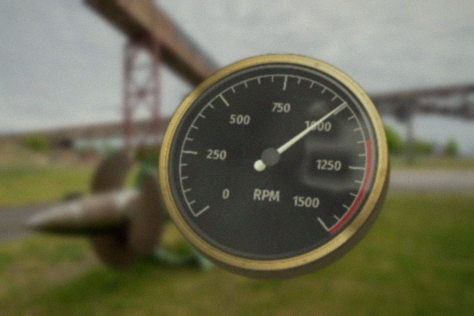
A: 1000,rpm
